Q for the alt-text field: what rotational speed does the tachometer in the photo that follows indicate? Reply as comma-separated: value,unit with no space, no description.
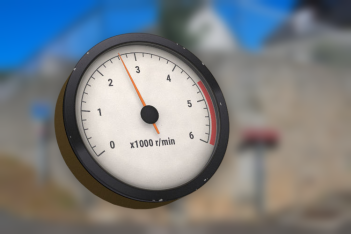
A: 2600,rpm
